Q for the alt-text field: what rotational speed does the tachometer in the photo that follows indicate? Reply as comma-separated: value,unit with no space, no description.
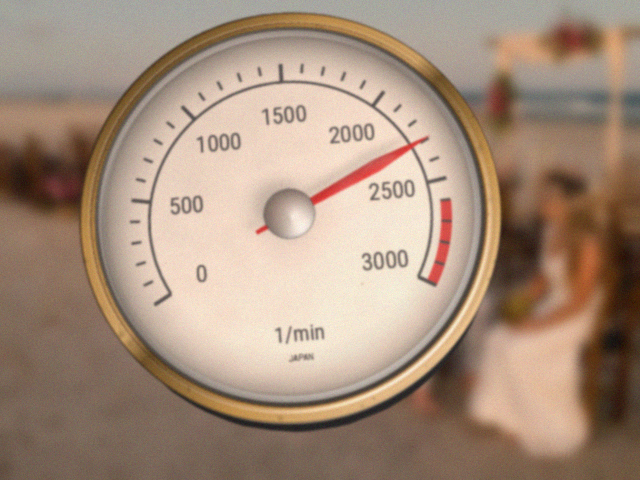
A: 2300,rpm
